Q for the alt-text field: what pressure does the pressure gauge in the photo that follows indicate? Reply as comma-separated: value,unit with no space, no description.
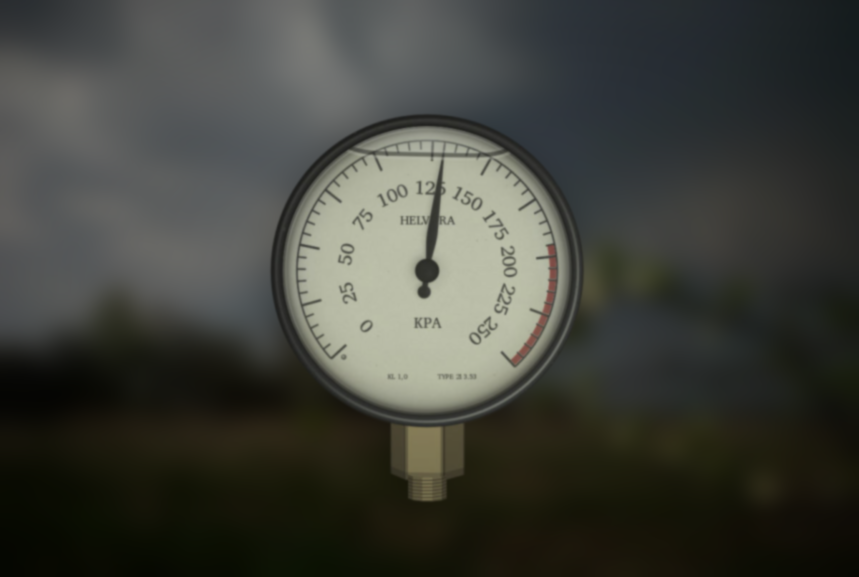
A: 130,kPa
